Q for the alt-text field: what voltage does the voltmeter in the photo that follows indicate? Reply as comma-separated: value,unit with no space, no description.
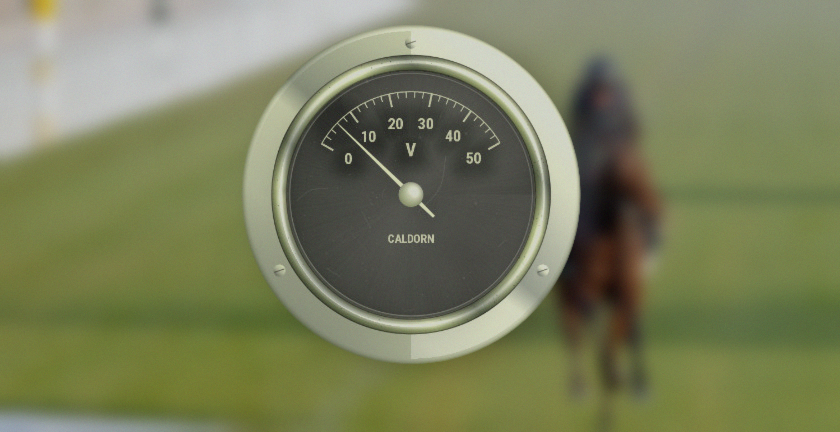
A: 6,V
